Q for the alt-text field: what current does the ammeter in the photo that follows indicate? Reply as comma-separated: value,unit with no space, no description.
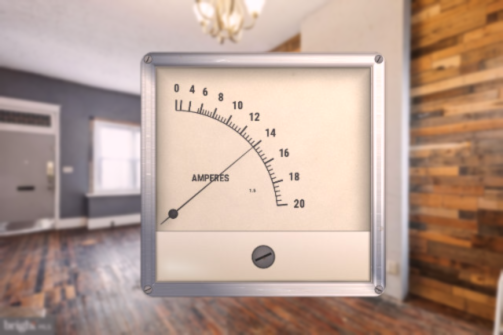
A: 14,A
